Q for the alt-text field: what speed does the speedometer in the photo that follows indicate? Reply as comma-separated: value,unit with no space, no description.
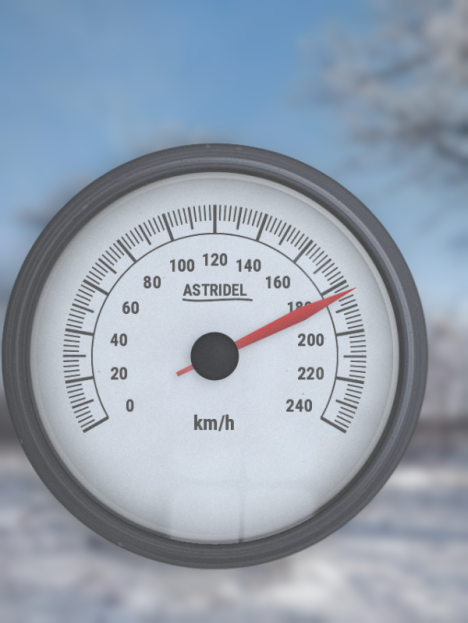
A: 184,km/h
